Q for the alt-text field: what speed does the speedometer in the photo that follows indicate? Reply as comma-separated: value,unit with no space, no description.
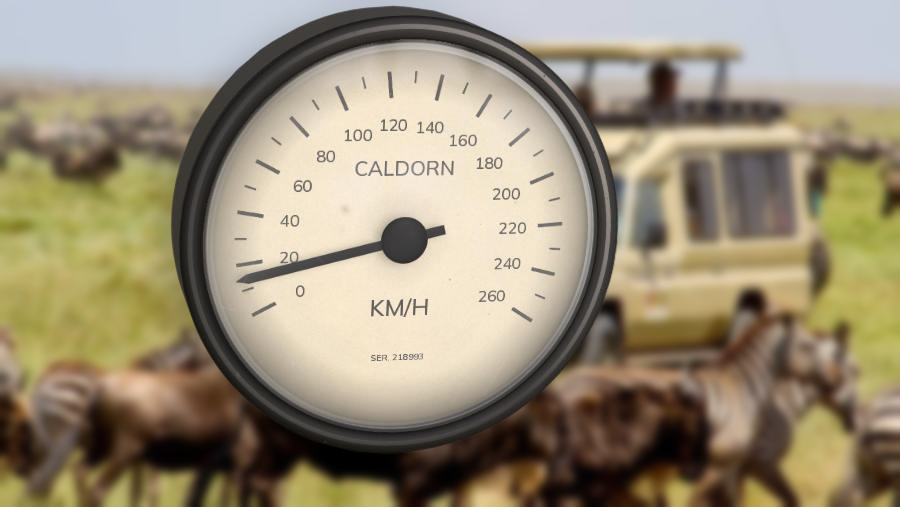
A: 15,km/h
